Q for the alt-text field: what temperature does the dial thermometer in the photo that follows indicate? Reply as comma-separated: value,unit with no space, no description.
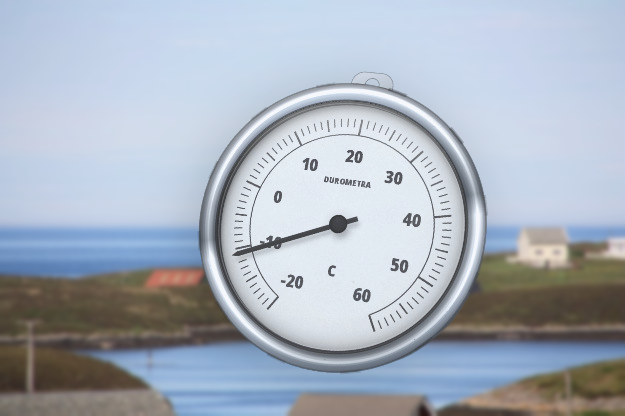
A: -11,°C
